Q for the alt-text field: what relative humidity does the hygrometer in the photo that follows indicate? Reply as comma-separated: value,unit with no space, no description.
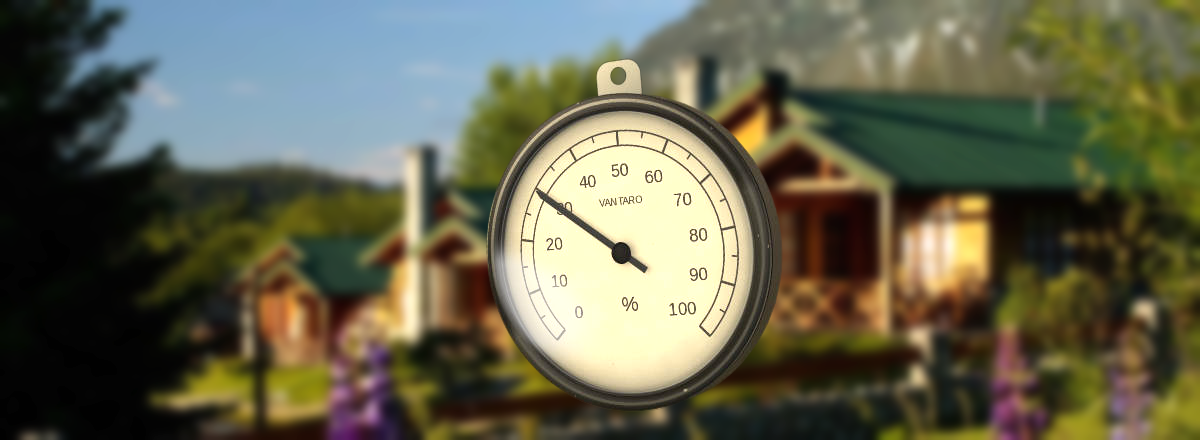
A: 30,%
